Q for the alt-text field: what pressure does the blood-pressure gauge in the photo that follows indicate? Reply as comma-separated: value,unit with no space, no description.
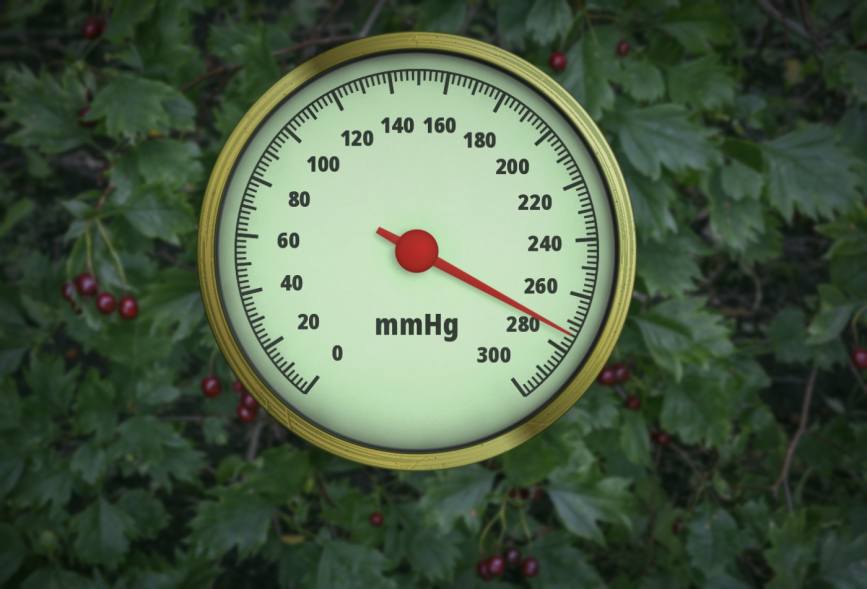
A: 274,mmHg
